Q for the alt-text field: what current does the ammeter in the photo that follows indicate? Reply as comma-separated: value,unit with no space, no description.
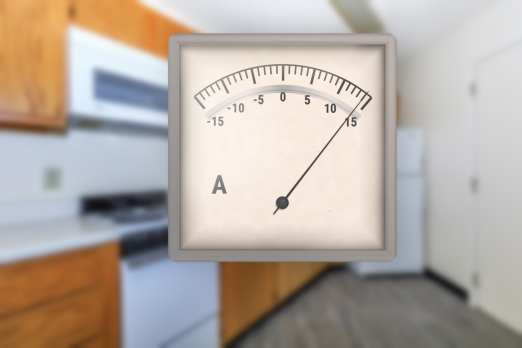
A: 14,A
